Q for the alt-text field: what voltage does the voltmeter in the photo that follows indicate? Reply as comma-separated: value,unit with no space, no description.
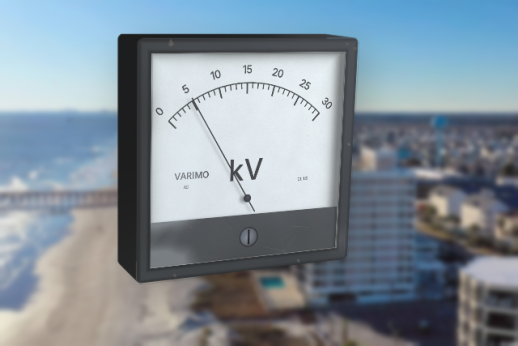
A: 5,kV
